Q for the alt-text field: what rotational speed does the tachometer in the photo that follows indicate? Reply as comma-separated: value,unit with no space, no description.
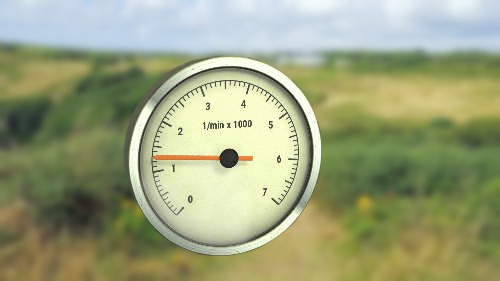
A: 1300,rpm
